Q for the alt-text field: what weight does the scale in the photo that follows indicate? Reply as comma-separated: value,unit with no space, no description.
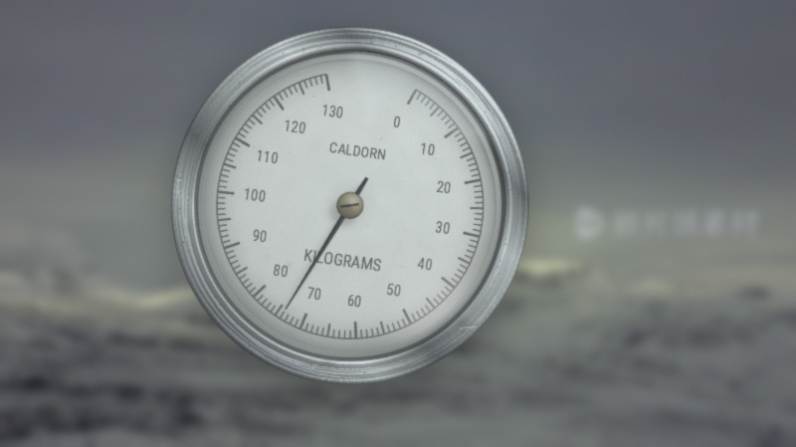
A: 74,kg
